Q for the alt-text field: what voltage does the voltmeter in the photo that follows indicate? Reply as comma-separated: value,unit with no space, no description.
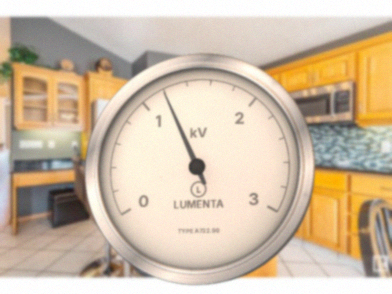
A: 1.2,kV
